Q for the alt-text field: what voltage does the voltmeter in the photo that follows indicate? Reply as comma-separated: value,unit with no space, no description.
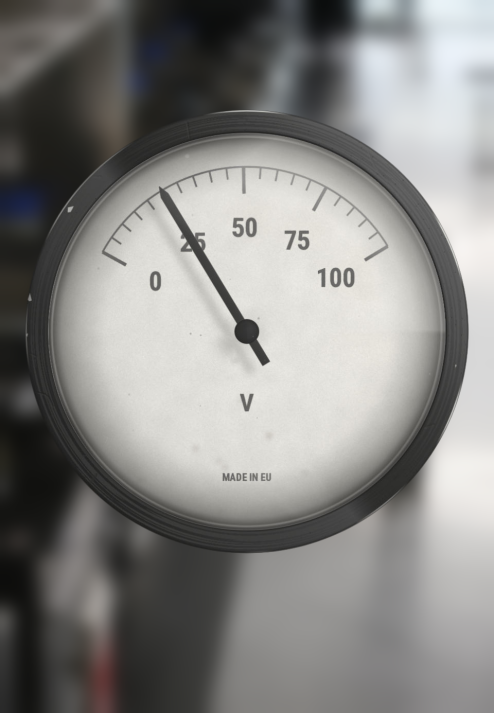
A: 25,V
